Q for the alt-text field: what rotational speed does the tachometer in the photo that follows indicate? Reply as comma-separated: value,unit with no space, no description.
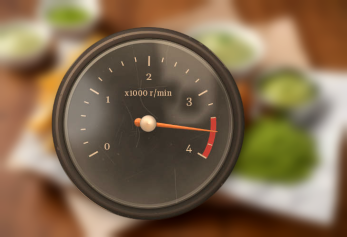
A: 3600,rpm
